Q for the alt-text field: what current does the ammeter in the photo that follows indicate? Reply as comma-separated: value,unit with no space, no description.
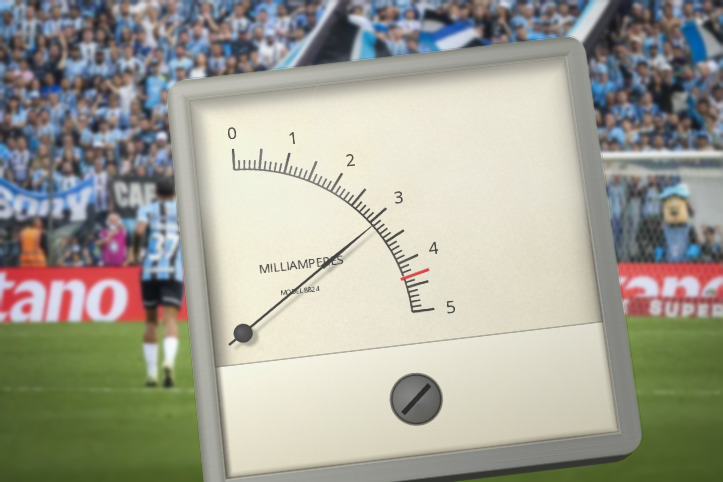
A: 3.1,mA
